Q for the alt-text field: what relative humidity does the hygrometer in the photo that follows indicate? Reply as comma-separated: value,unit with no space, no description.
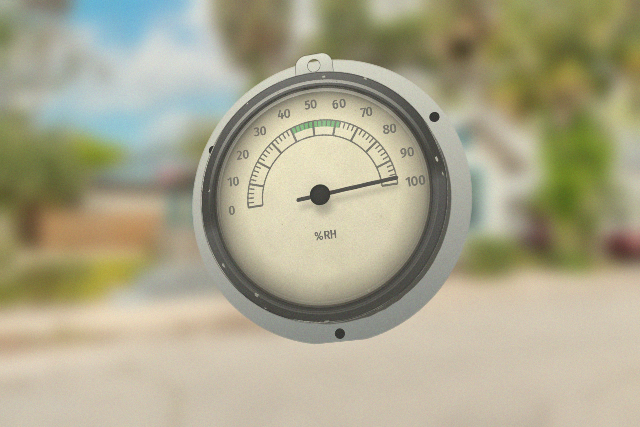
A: 98,%
